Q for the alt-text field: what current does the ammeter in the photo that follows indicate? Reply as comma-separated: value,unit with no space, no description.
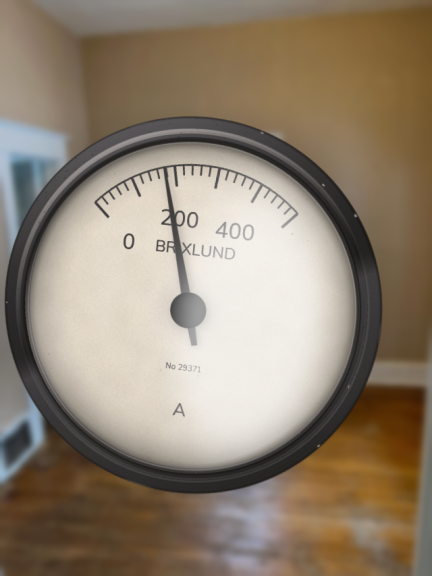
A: 180,A
